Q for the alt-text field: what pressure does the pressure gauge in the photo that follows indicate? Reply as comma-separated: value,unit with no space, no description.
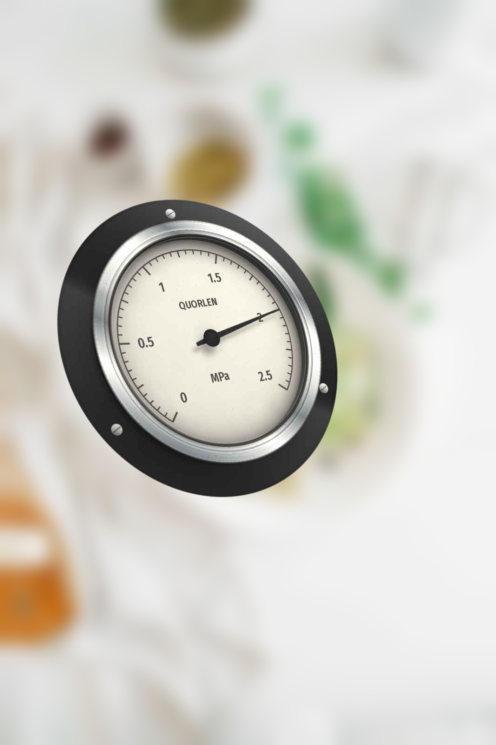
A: 2,MPa
